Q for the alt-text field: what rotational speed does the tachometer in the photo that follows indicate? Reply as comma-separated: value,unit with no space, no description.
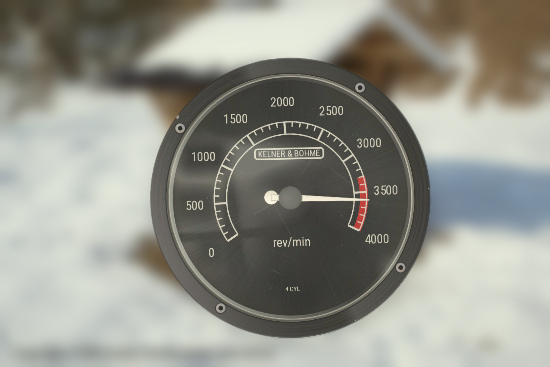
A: 3600,rpm
